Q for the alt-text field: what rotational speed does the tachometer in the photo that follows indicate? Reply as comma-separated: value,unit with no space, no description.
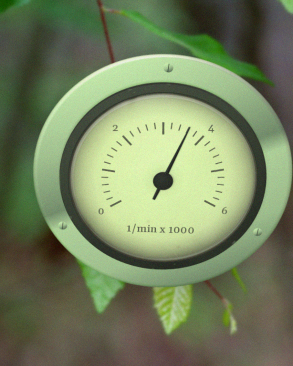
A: 3600,rpm
